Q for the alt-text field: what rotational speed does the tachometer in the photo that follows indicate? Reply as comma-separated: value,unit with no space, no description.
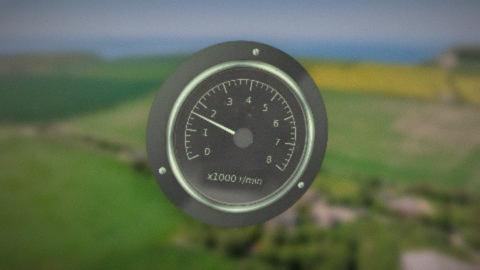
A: 1600,rpm
